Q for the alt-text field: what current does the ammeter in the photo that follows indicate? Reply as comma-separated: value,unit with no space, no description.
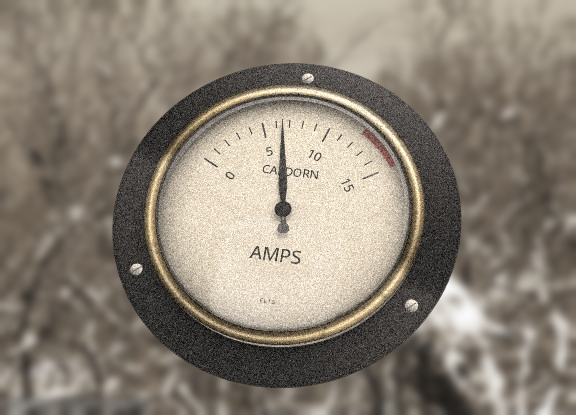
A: 6.5,A
